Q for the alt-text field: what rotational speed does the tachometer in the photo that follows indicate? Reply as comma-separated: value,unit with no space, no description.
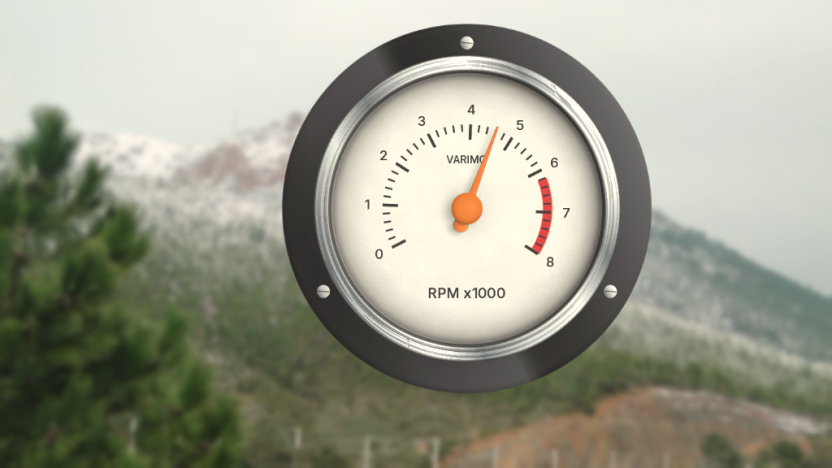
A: 4600,rpm
